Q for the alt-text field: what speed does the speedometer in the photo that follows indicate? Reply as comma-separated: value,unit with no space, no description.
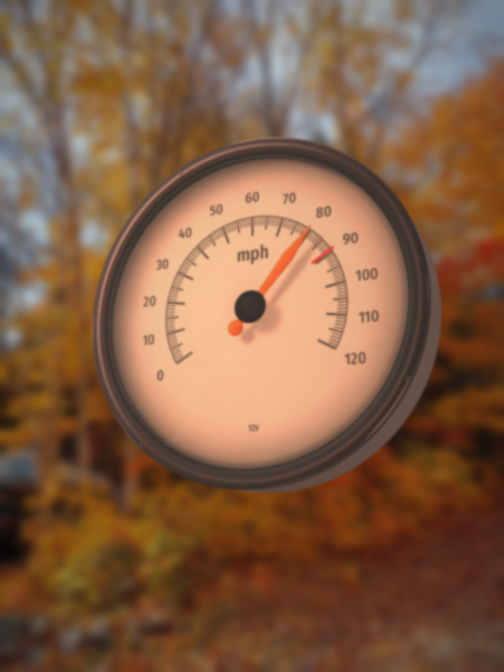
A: 80,mph
